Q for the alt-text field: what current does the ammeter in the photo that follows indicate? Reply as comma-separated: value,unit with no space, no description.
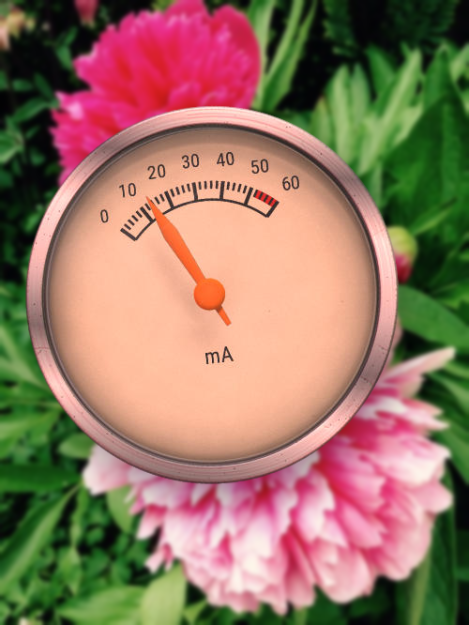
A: 14,mA
